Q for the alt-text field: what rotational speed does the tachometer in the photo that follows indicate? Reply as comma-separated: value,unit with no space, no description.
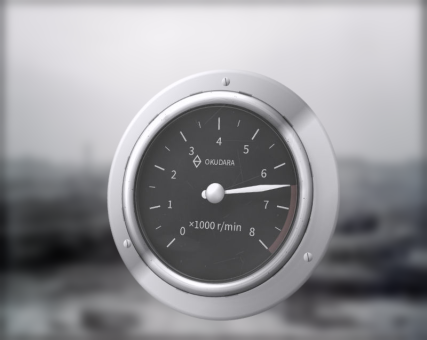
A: 6500,rpm
